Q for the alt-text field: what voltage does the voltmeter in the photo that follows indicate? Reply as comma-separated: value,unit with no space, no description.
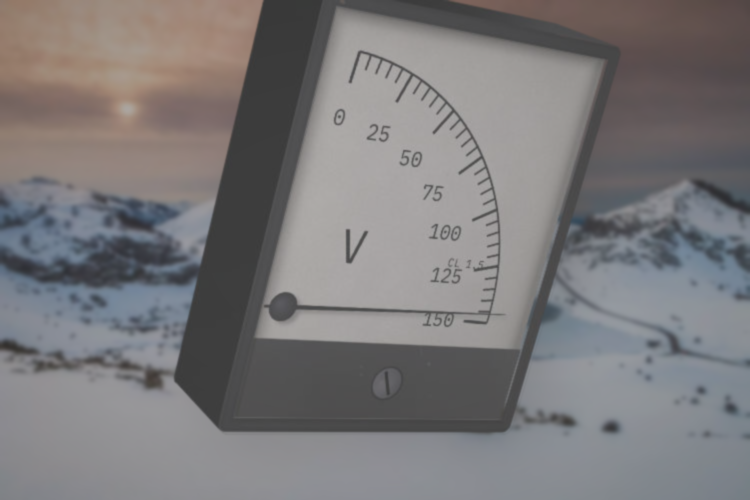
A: 145,V
